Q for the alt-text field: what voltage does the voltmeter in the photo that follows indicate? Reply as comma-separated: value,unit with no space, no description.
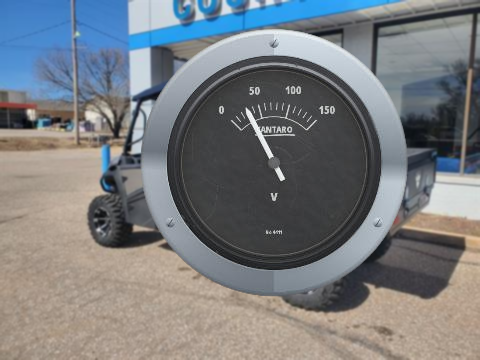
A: 30,V
